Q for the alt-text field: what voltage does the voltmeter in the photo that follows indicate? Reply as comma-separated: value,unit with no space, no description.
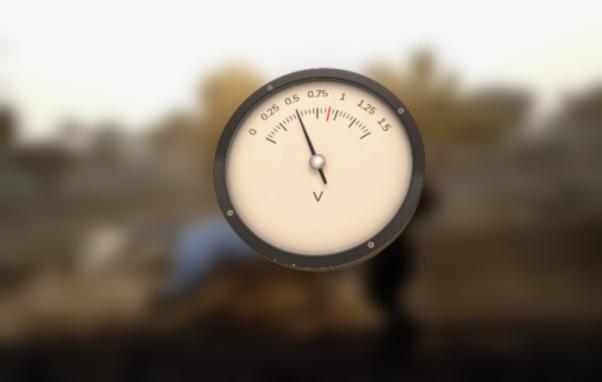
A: 0.5,V
